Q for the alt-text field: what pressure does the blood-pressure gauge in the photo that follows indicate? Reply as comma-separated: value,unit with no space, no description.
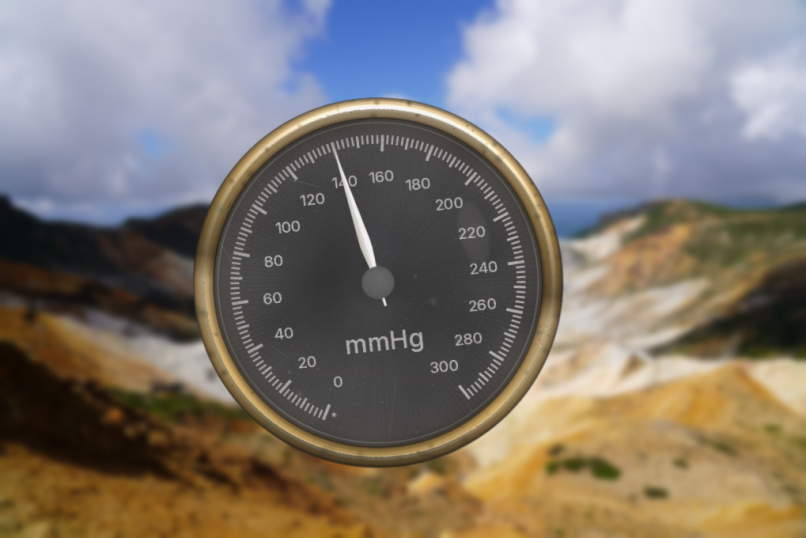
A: 140,mmHg
